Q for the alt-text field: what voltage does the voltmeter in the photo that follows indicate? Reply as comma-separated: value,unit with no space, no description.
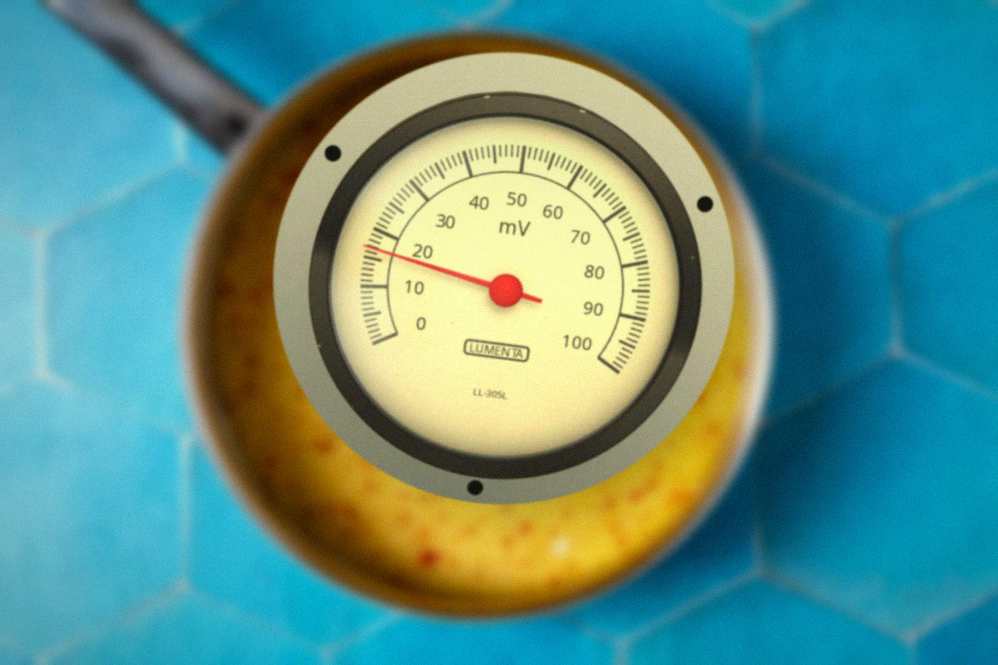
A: 17,mV
